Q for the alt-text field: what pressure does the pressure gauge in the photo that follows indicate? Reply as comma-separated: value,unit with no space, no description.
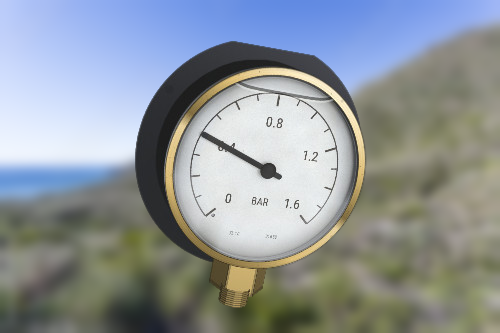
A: 0.4,bar
